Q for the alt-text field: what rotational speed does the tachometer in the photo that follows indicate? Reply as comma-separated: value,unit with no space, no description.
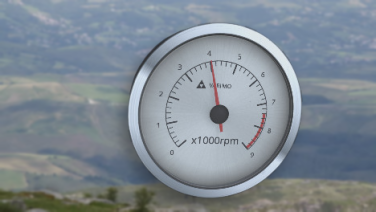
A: 4000,rpm
